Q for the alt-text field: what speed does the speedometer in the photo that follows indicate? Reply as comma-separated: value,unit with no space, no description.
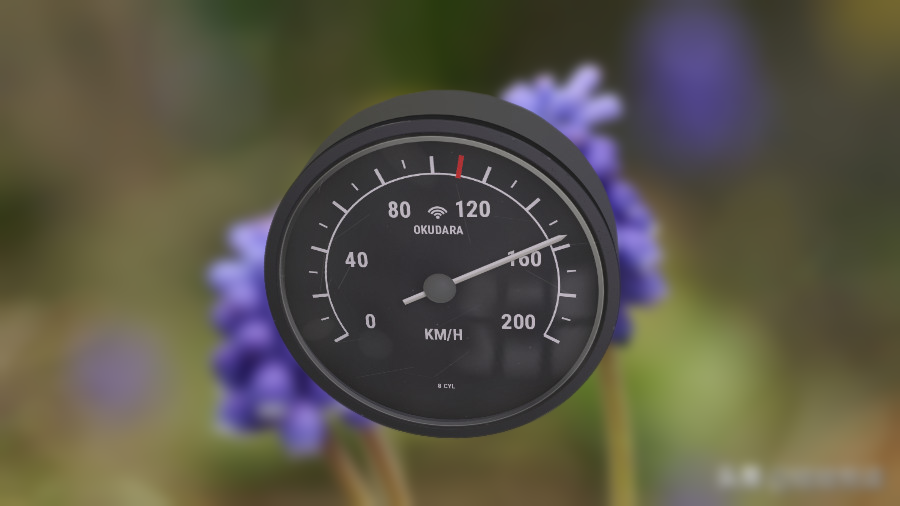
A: 155,km/h
